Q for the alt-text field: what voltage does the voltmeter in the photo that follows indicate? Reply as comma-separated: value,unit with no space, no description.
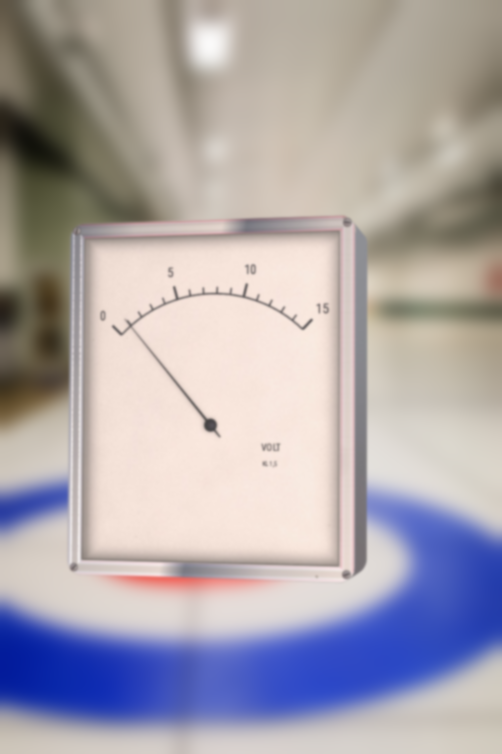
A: 1,V
